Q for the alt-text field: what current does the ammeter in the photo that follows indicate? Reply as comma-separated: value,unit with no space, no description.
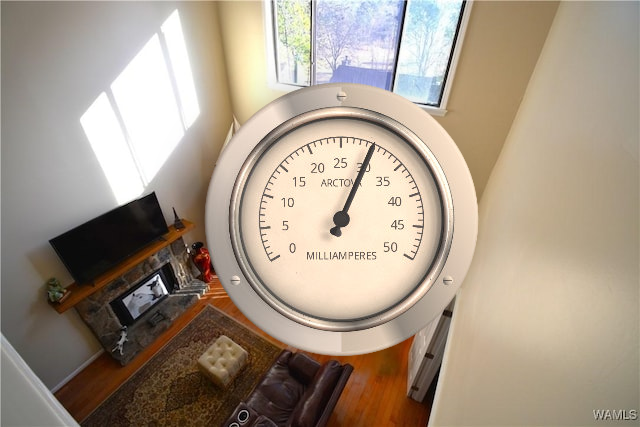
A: 30,mA
